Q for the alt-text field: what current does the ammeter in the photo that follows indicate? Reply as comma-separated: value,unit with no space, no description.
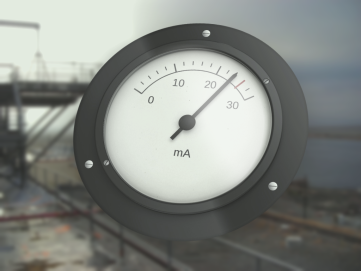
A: 24,mA
